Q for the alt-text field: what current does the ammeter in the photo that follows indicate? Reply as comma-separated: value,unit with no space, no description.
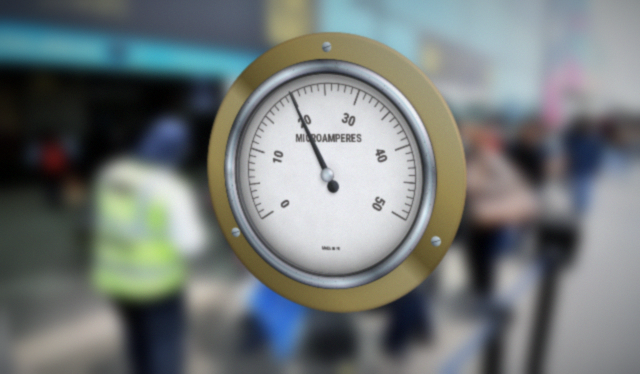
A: 20,µA
